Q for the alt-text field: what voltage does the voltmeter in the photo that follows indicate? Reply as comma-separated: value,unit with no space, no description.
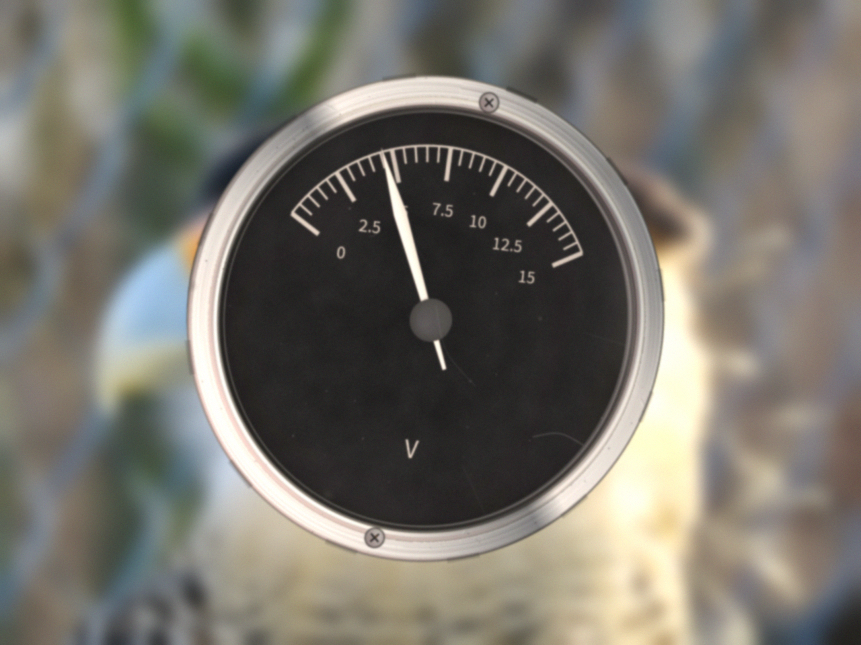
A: 4.5,V
